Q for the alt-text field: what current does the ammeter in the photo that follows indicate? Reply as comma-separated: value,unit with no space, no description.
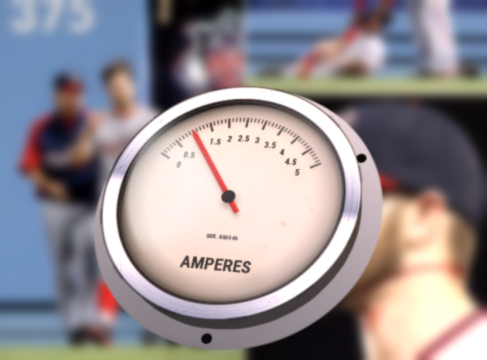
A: 1,A
